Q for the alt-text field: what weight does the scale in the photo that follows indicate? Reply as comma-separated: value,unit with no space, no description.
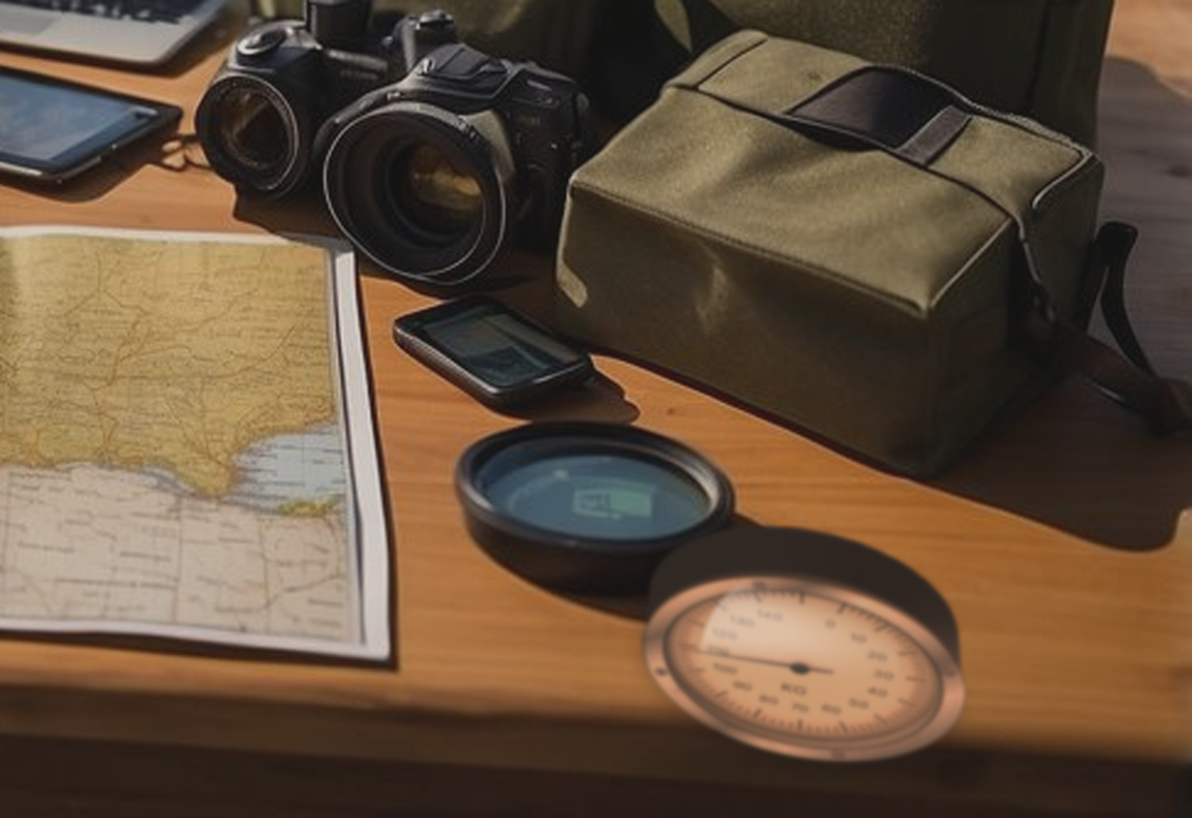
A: 110,kg
